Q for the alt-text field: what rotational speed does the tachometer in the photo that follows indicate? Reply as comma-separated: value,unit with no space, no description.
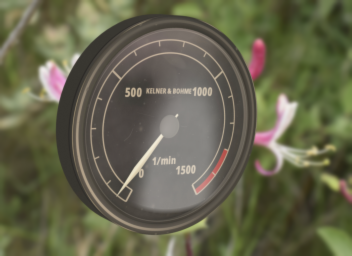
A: 50,rpm
